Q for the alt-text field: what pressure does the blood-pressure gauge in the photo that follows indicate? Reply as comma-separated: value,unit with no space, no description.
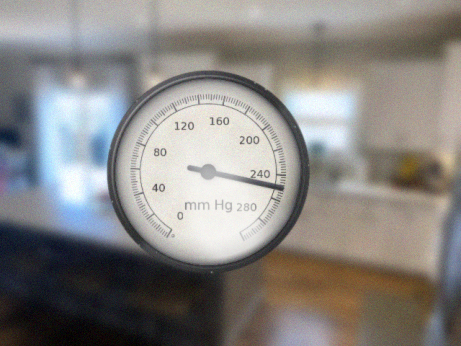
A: 250,mmHg
